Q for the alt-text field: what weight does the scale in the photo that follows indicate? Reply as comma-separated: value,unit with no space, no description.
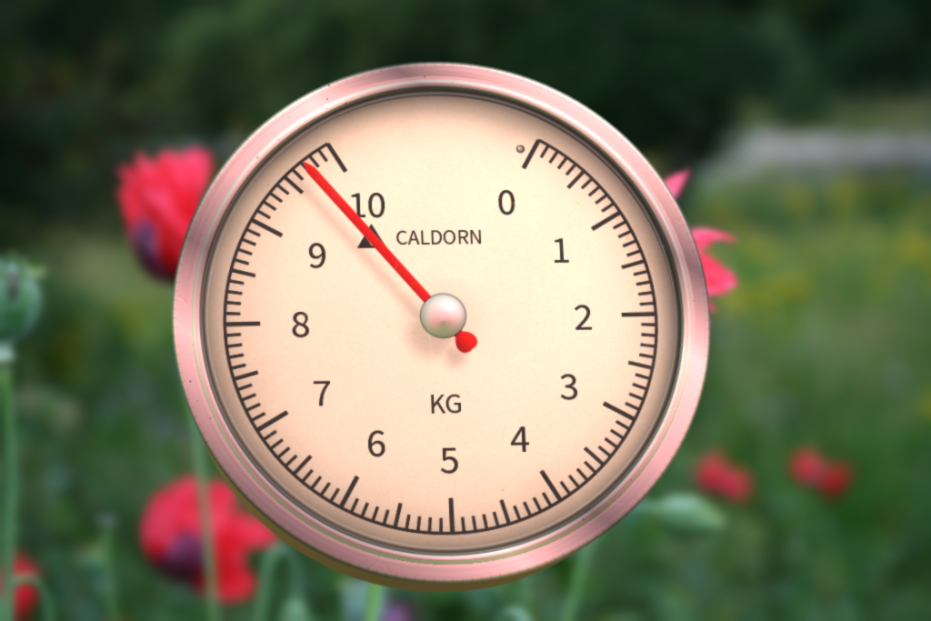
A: 9.7,kg
